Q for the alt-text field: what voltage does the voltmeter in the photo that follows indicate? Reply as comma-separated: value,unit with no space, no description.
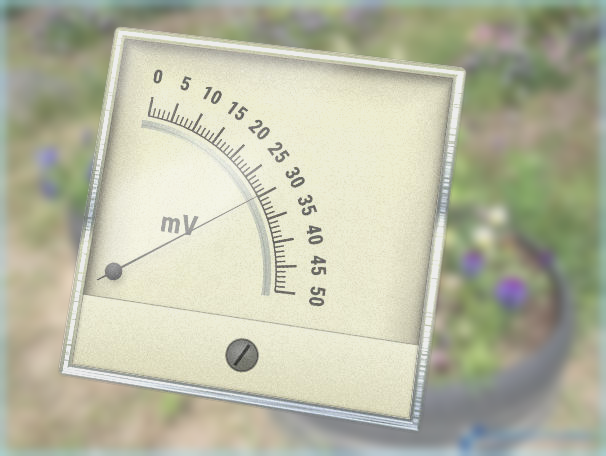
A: 30,mV
